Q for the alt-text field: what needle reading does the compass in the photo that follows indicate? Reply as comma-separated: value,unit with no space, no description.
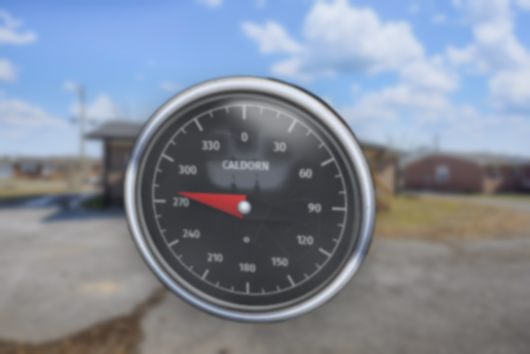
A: 280,°
